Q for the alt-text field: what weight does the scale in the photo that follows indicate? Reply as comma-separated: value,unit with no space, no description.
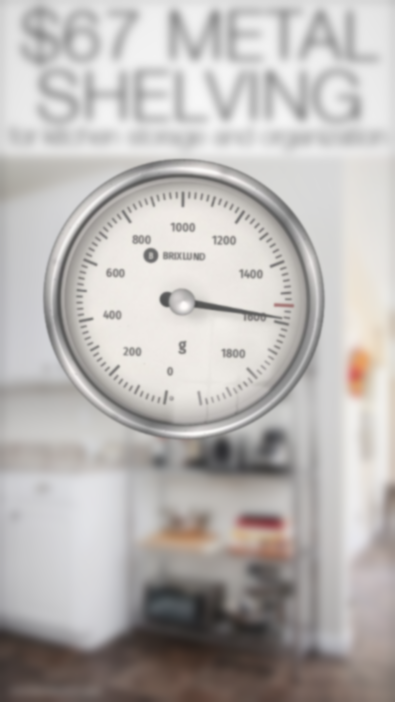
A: 1580,g
